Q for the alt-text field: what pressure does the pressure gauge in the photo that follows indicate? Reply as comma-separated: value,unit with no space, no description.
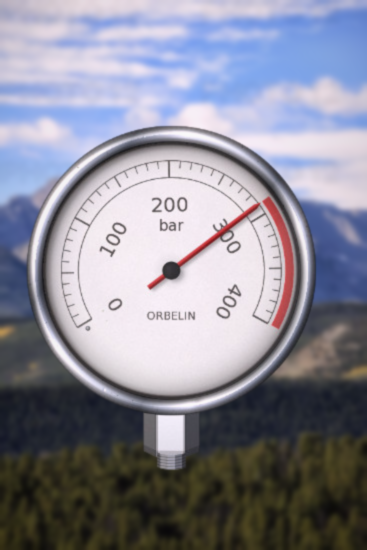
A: 290,bar
